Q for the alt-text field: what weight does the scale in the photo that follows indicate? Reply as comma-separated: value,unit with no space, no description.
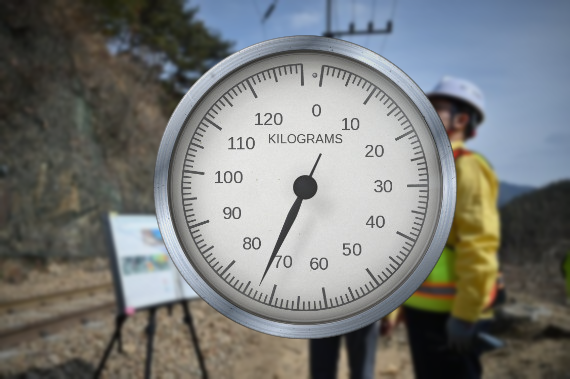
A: 73,kg
